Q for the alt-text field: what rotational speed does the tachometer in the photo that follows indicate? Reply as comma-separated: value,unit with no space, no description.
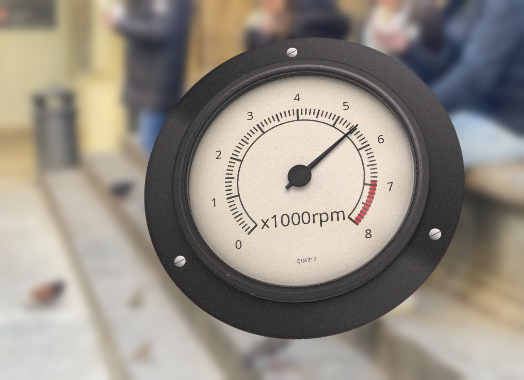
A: 5500,rpm
